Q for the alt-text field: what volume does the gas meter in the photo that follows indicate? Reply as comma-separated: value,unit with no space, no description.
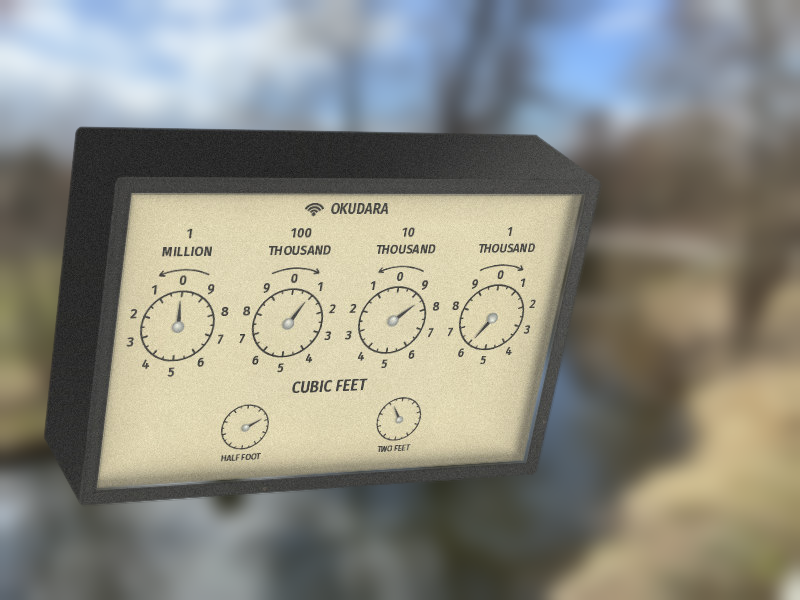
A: 8600,ft³
